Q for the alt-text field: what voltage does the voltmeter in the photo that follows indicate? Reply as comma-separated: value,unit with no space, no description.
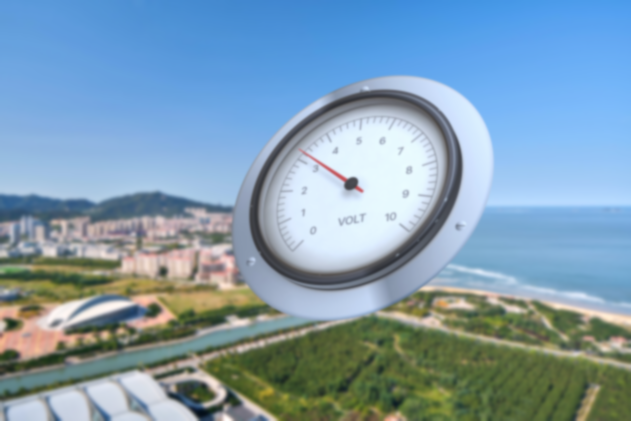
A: 3.2,V
